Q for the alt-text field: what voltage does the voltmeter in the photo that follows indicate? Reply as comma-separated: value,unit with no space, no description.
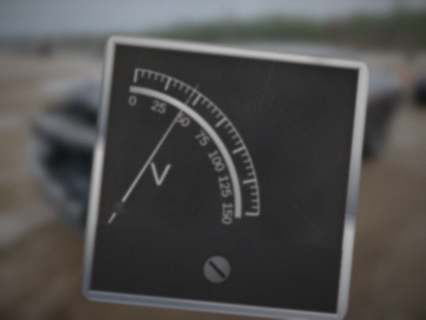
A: 45,V
